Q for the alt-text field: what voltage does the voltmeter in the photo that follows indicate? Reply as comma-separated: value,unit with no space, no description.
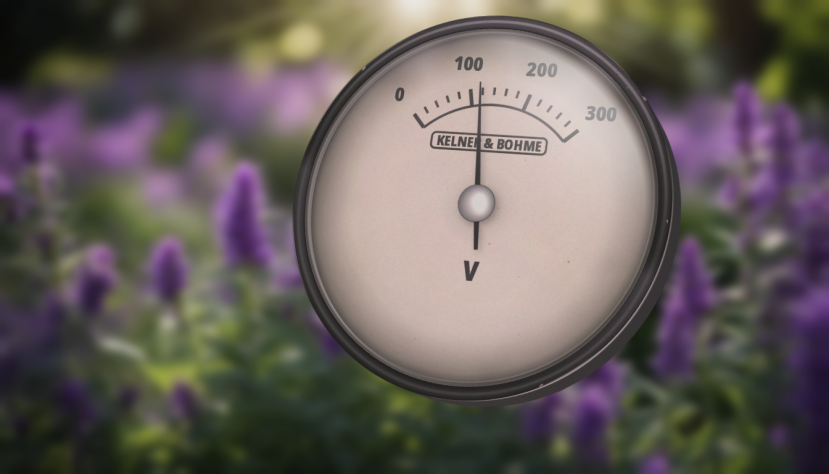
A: 120,V
